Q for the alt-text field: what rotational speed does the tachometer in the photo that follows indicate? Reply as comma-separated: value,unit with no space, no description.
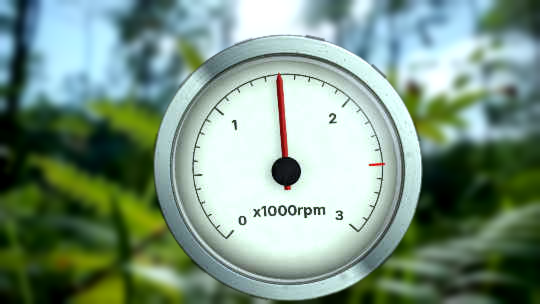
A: 1500,rpm
